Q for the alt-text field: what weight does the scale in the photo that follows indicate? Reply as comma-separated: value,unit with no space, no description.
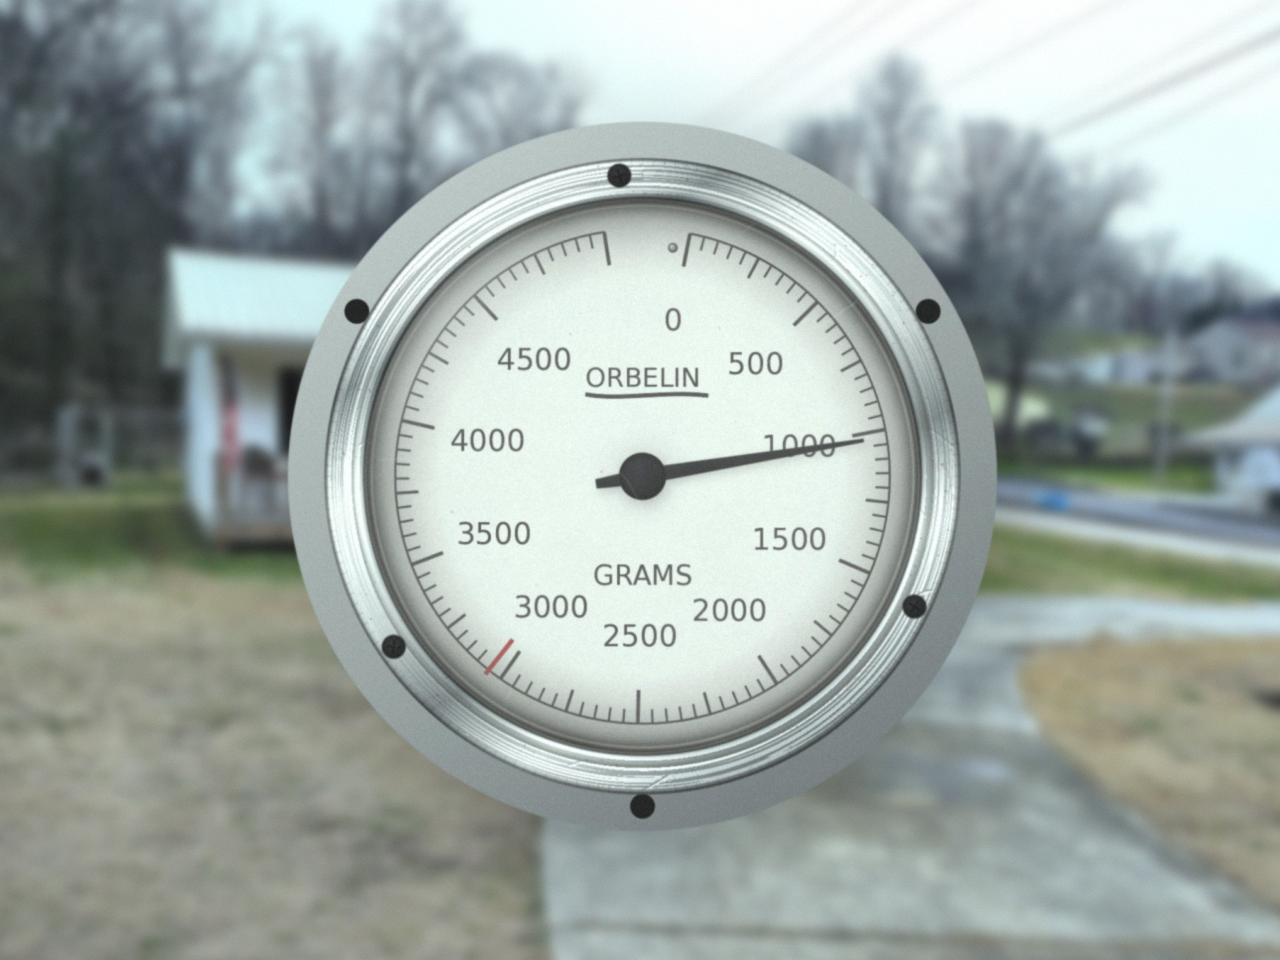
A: 1025,g
